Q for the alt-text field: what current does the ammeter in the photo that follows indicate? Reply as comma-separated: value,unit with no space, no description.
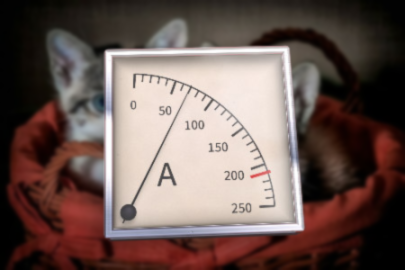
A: 70,A
